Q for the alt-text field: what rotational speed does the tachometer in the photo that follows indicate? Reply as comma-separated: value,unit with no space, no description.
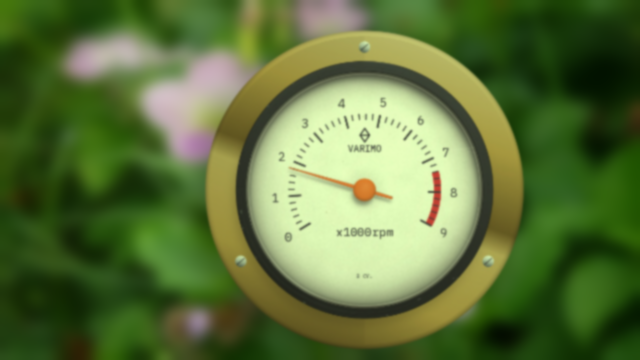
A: 1800,rpm
